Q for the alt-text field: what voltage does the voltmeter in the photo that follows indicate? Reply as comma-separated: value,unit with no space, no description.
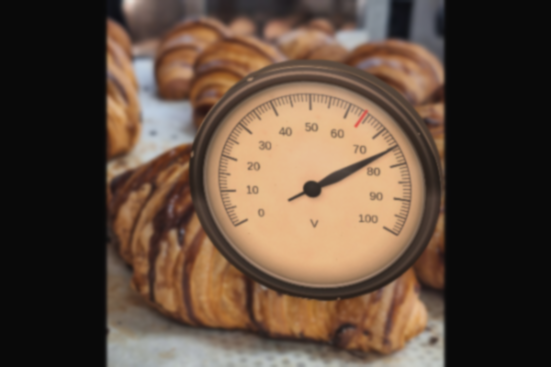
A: 75,V
